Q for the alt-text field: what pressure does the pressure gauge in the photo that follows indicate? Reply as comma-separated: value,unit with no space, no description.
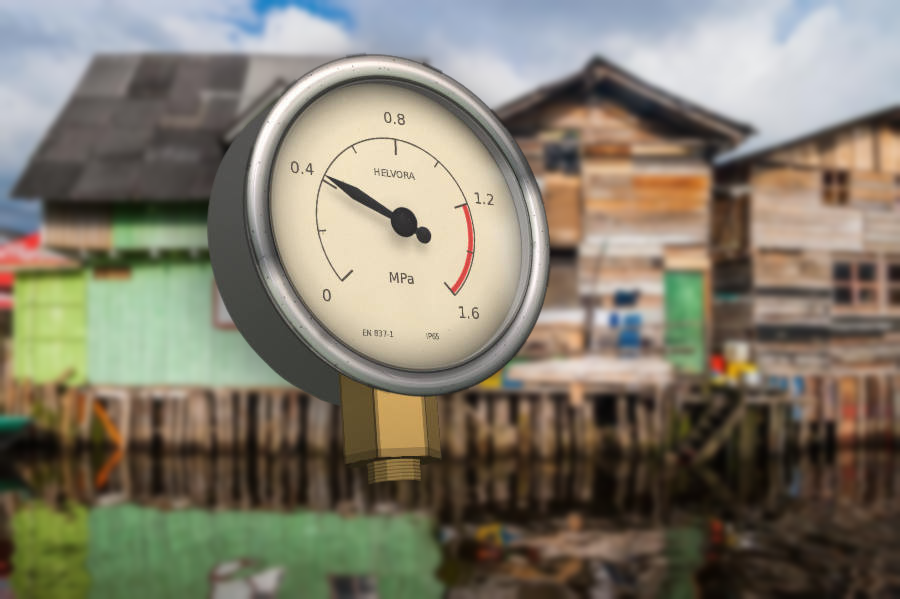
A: 0.4,MPa
